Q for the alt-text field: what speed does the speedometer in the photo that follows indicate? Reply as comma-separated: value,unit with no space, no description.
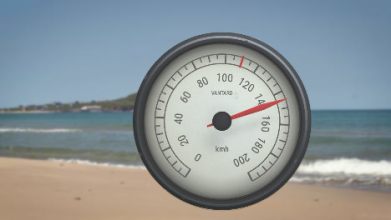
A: 145,km/h
